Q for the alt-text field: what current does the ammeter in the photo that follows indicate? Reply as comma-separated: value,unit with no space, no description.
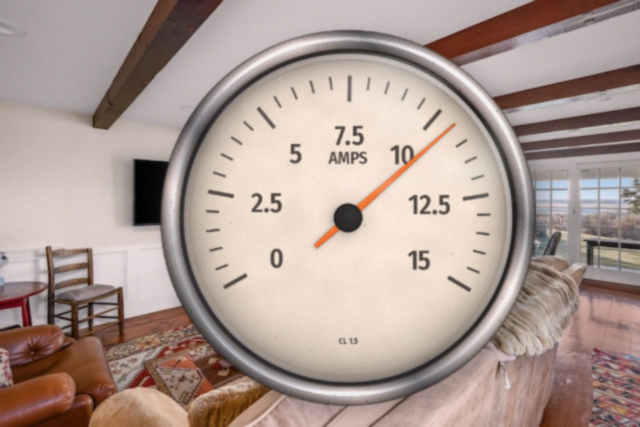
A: 10.5,A
